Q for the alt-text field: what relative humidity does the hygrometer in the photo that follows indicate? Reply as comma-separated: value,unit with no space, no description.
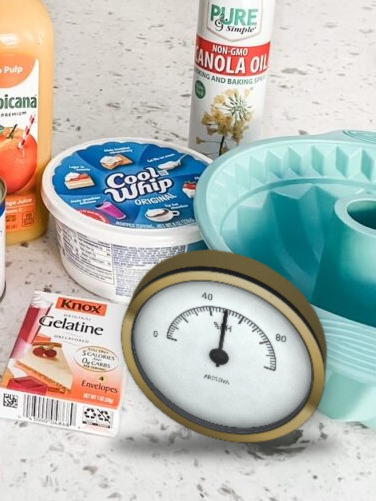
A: 50,%
